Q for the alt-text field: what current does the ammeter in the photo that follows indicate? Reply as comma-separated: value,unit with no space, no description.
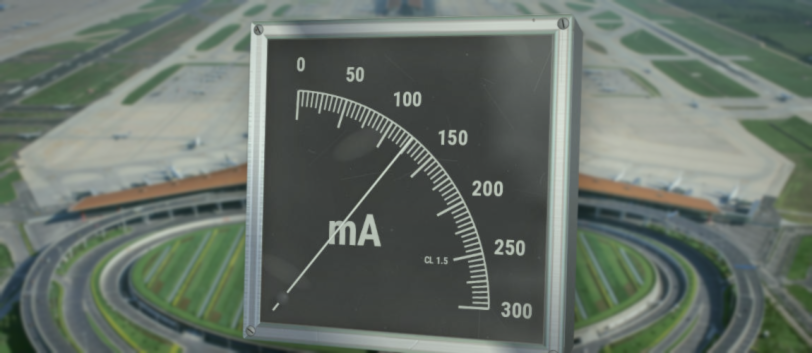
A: 125,mA
